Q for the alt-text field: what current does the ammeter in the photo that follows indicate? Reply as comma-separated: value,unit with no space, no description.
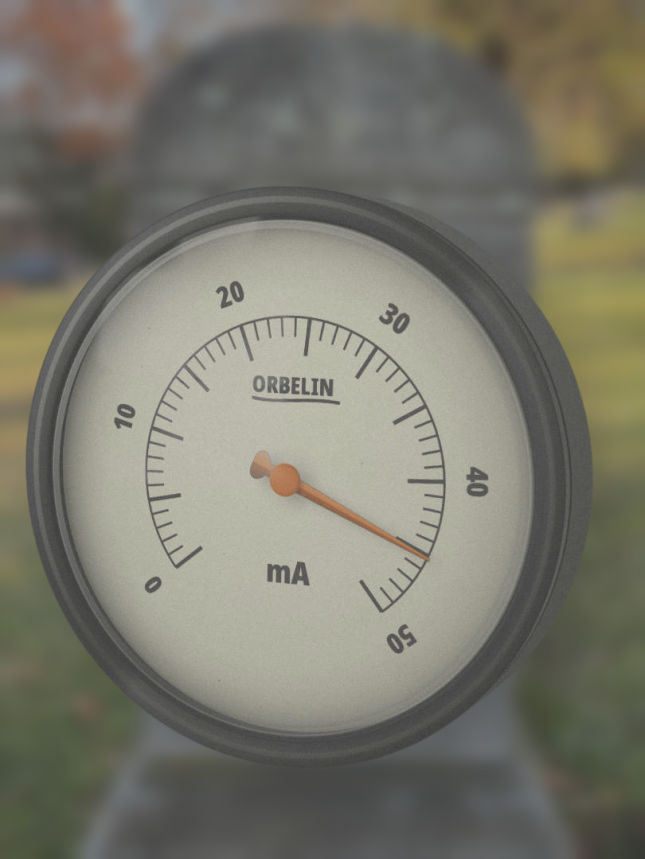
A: 45,mA
